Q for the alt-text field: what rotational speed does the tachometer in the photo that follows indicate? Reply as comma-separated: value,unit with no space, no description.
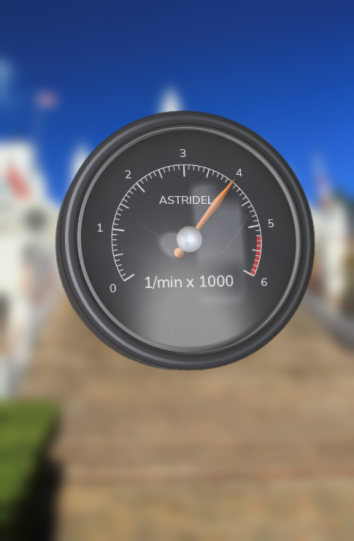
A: 4000,rpm
